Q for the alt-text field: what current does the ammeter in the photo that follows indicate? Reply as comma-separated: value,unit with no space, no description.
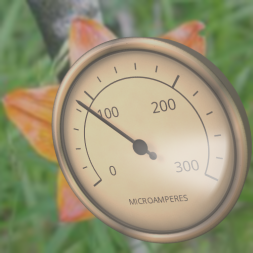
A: 90,µA
